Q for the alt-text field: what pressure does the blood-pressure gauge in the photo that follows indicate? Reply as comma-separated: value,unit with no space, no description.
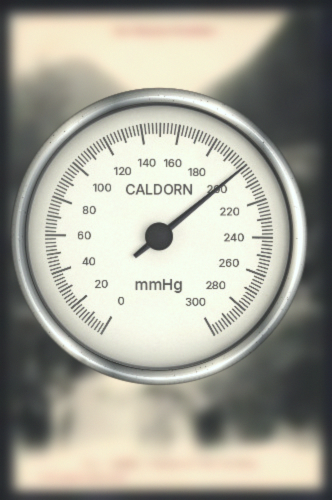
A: 200,mmHg
